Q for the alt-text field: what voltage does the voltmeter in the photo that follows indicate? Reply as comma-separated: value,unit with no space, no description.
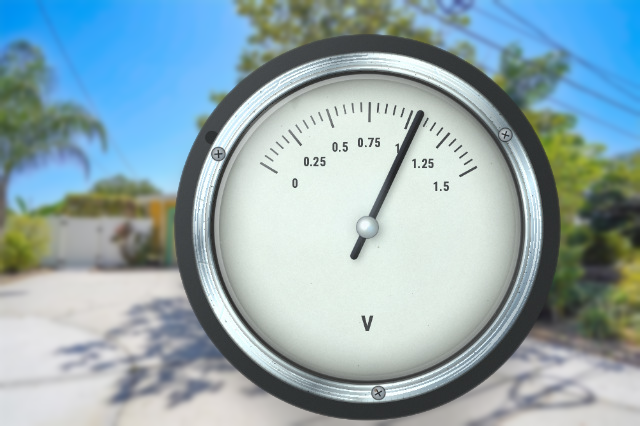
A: 1.05,V
